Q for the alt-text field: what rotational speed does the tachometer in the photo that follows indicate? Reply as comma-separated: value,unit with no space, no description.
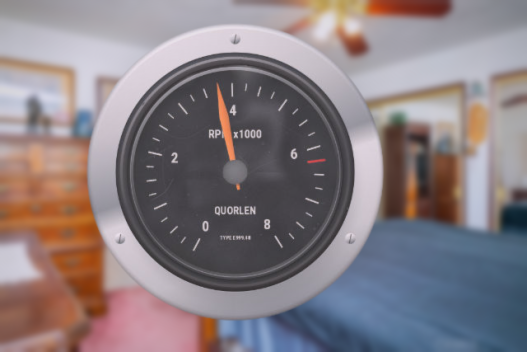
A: 3750,rpm
